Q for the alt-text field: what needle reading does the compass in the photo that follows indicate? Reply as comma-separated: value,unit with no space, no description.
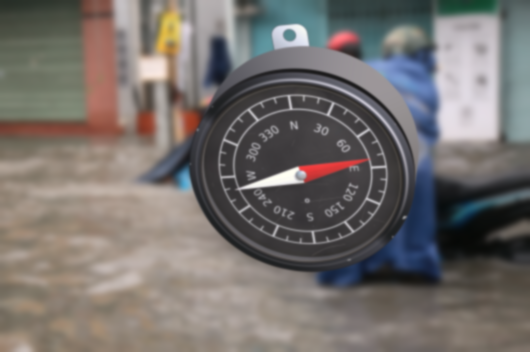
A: 80,°
